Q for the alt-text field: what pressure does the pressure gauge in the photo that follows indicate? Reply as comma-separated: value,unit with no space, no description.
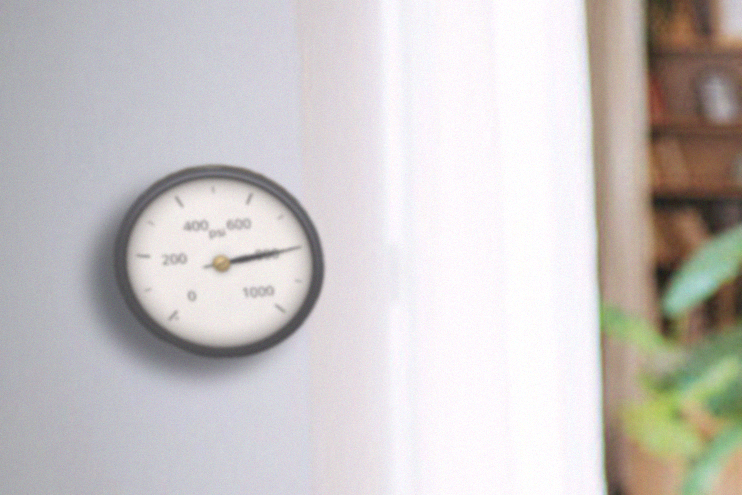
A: 800,psi
